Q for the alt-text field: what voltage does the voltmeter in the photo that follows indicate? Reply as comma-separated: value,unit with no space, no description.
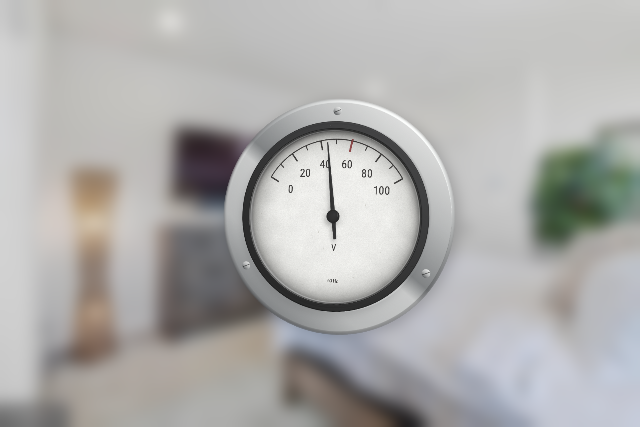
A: 45,V
